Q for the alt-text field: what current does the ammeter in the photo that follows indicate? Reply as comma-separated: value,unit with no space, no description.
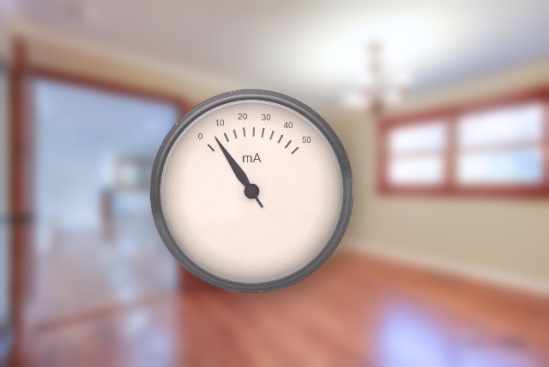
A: 5,mA
